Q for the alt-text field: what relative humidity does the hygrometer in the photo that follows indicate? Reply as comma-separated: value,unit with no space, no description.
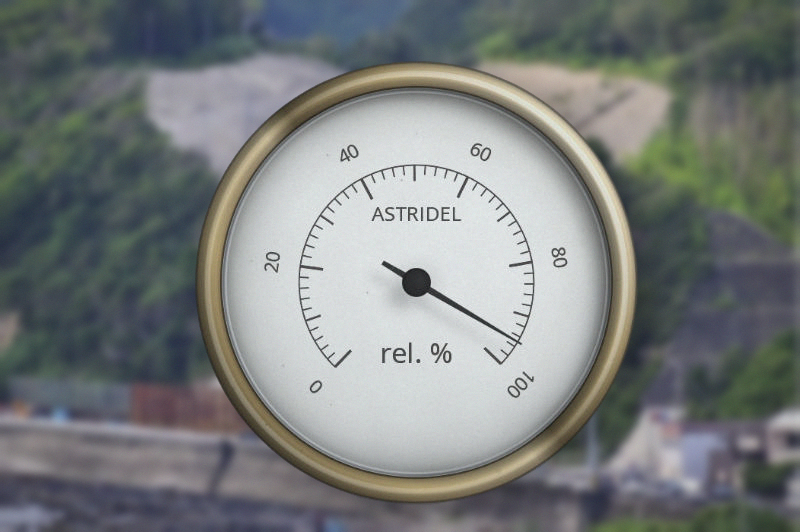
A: 95,%
